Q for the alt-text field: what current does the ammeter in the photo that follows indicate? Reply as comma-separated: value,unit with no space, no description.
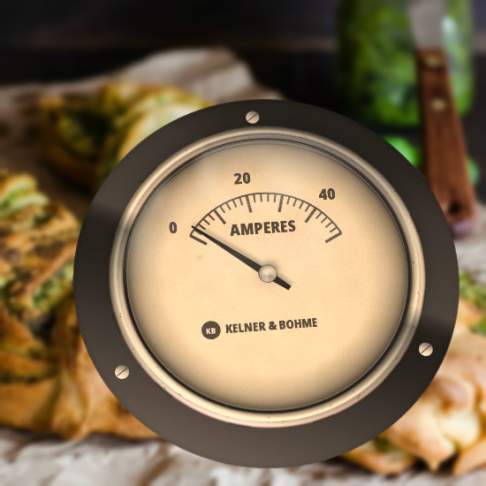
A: 2,A
